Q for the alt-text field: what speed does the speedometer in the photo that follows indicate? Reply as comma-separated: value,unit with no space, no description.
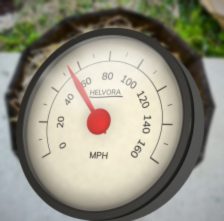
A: 55,mph
